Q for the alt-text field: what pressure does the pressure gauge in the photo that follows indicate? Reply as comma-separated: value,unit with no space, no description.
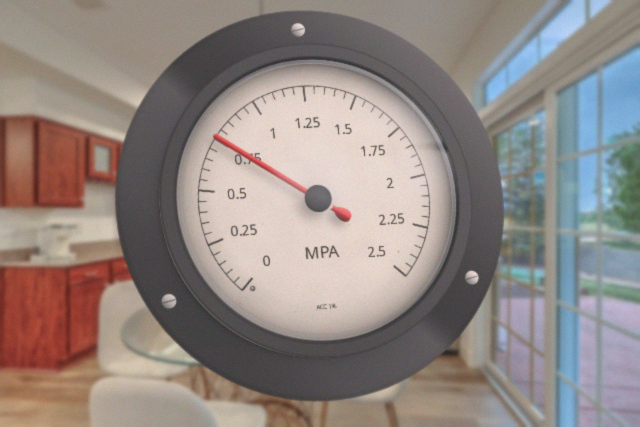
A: 0.75,MPa
